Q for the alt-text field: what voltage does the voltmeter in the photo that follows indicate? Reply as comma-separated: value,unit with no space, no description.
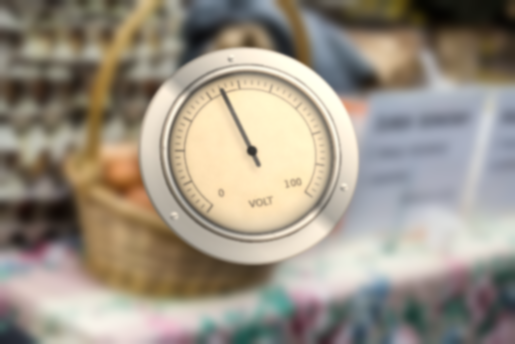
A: 44,V
